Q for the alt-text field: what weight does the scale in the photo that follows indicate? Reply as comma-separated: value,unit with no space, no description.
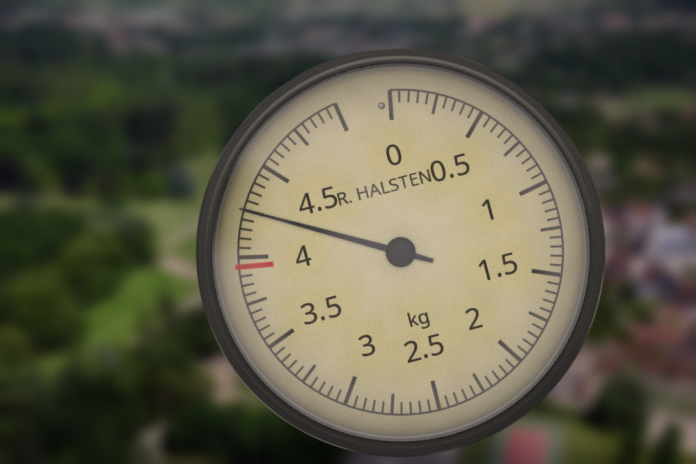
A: 4.25,kg
